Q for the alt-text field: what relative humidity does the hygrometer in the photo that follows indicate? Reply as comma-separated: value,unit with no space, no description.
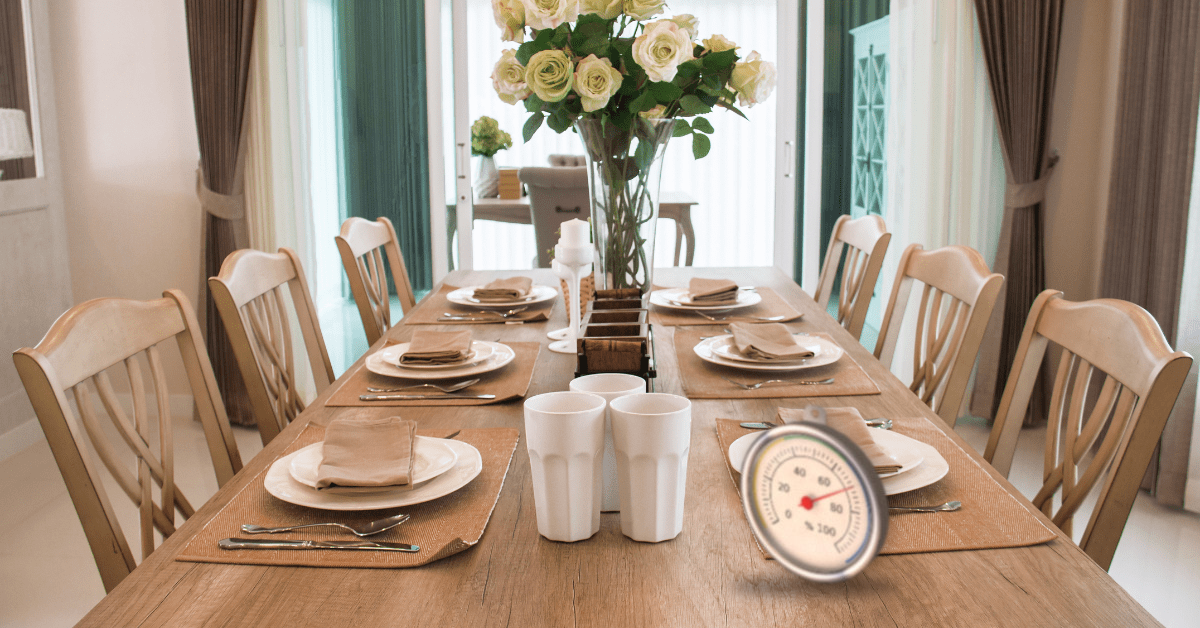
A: 70,%
